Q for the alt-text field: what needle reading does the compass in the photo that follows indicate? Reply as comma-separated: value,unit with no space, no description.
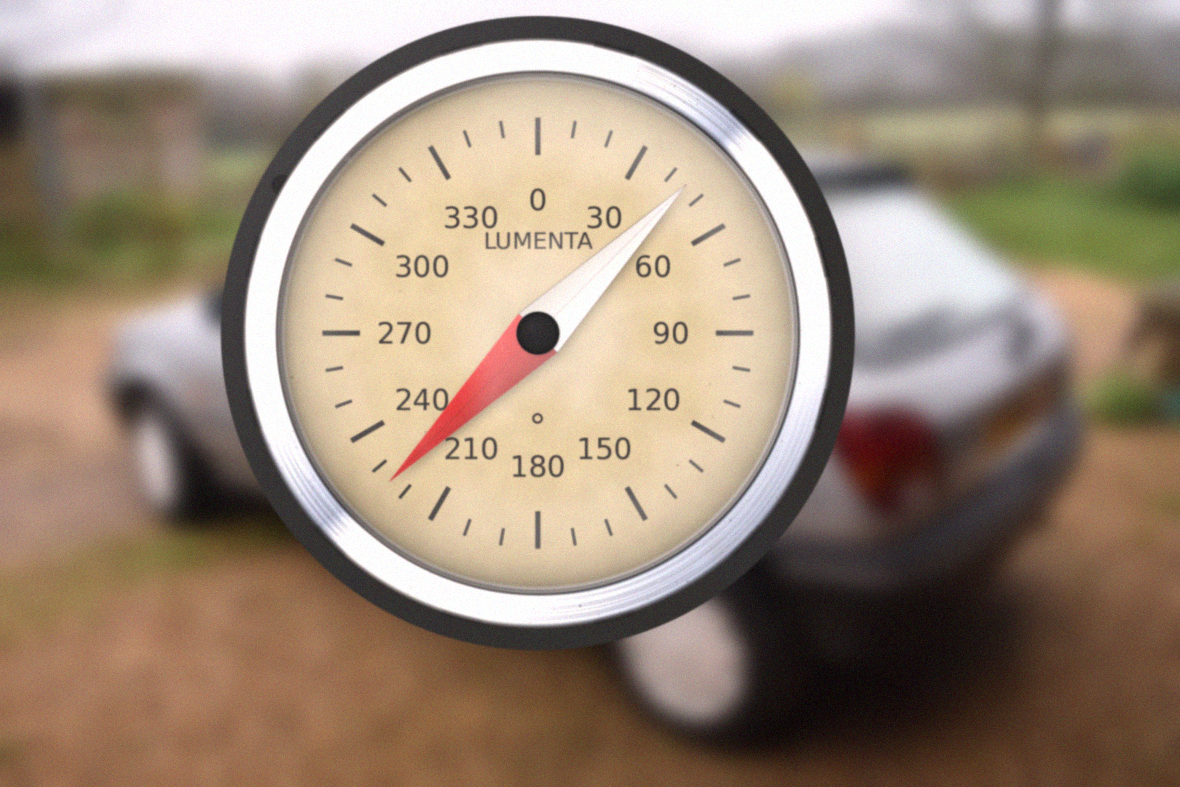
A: 225,°
